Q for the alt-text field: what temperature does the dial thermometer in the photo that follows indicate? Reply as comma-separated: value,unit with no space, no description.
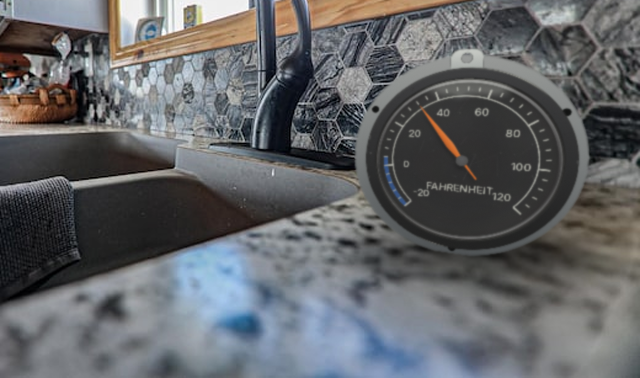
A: 32,°F
